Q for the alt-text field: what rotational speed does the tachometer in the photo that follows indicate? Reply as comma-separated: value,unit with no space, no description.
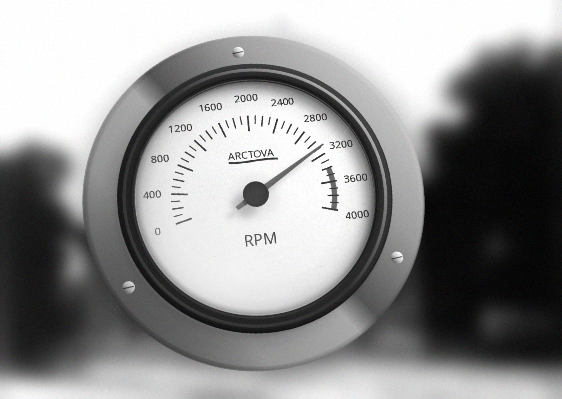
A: 3100,rpm
